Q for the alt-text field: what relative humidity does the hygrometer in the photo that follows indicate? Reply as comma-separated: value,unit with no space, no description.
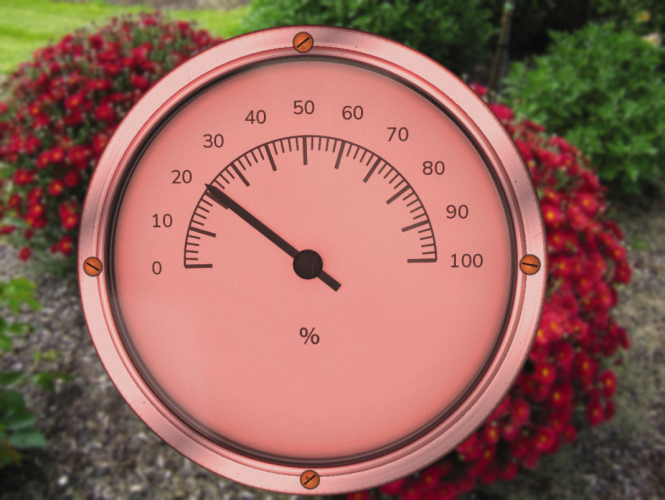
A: 22,%
